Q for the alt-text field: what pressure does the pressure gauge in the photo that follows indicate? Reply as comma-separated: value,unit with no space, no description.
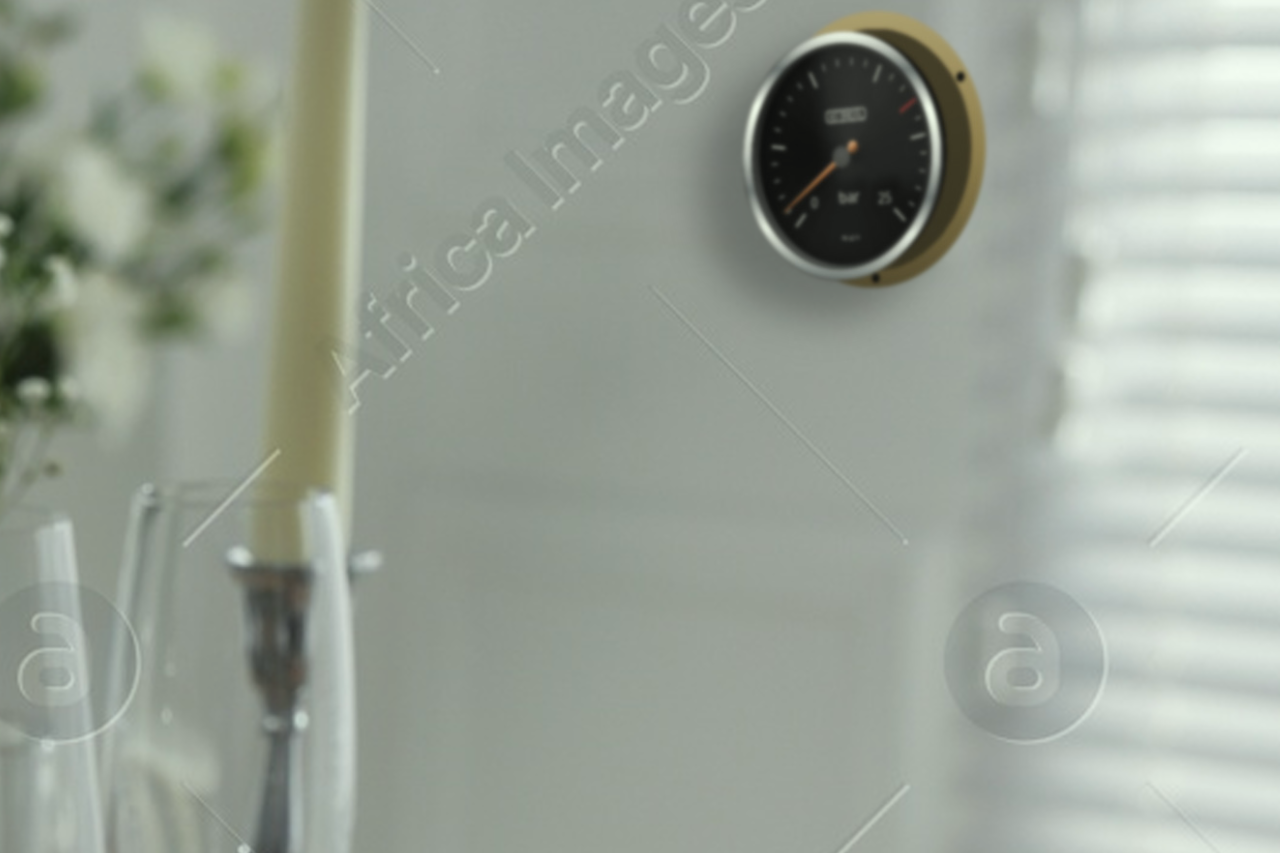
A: 1,bar
